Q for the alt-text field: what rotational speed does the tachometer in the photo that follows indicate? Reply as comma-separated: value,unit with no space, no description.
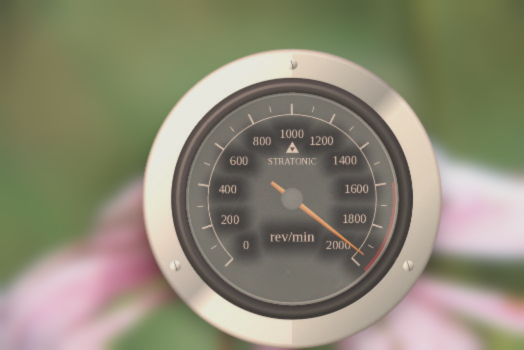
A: 1950,rpm
